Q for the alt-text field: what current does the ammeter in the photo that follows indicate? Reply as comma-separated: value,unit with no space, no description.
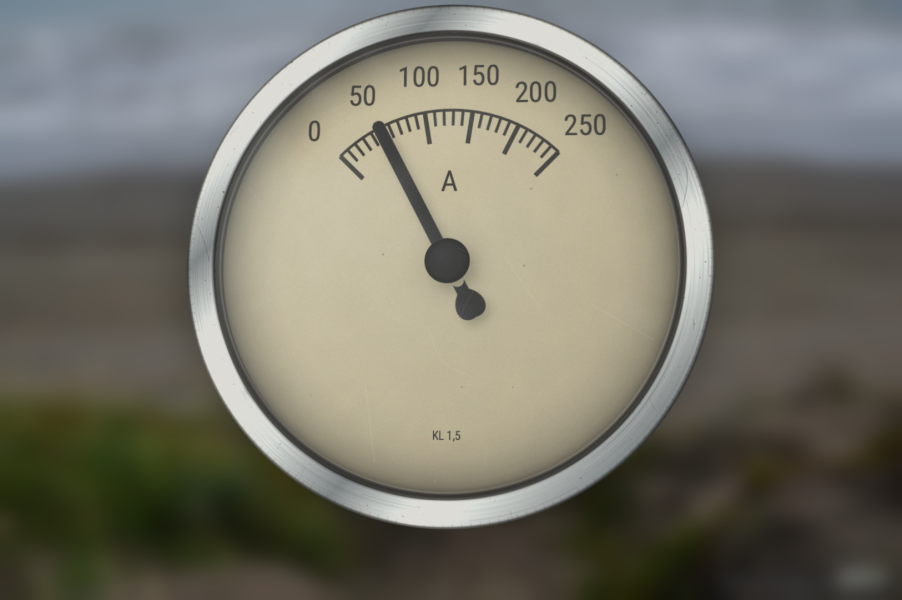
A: 50,A
